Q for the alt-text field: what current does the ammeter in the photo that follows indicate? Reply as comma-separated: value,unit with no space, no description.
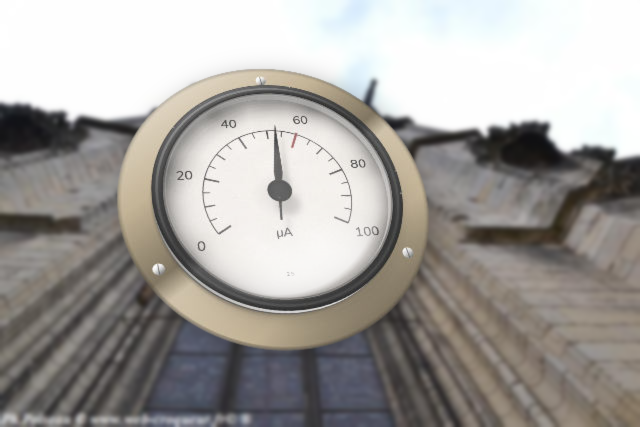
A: 52.5,µA
